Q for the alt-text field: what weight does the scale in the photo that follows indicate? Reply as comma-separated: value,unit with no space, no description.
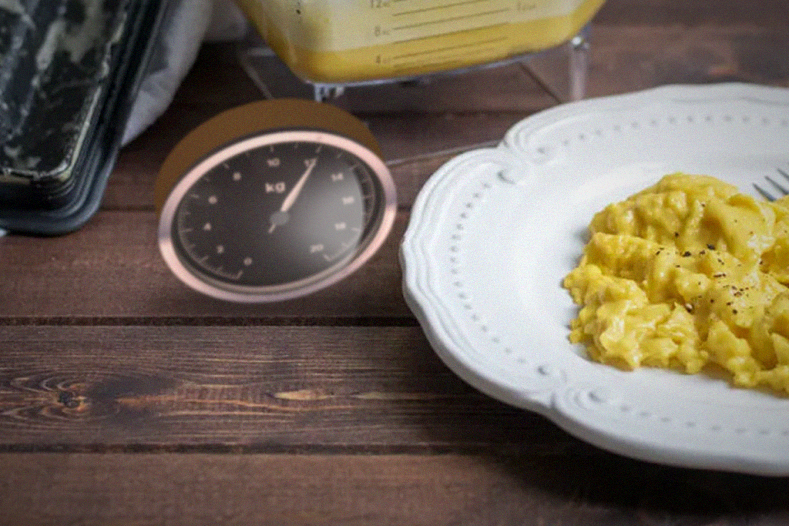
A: 12,kg
